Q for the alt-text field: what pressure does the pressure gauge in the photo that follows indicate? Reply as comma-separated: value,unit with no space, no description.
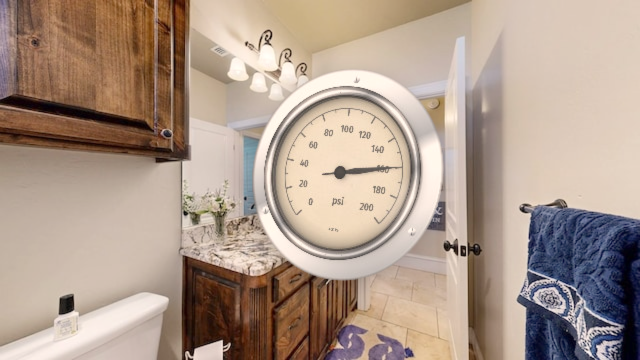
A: 160,psi
